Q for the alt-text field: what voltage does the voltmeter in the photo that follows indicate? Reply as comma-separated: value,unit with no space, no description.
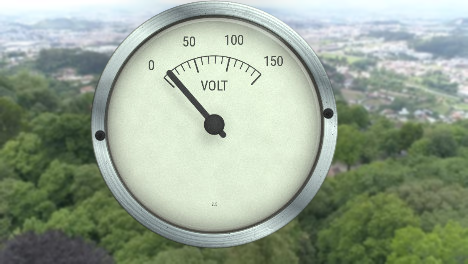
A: 10,V
